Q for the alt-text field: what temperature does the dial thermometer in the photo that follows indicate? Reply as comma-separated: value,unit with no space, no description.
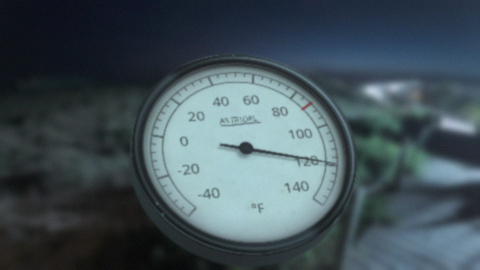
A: 120,°F
